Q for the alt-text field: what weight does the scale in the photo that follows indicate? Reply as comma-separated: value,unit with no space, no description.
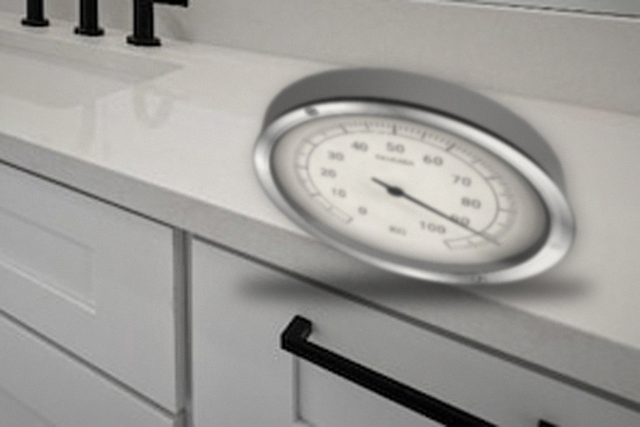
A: 90,kg
